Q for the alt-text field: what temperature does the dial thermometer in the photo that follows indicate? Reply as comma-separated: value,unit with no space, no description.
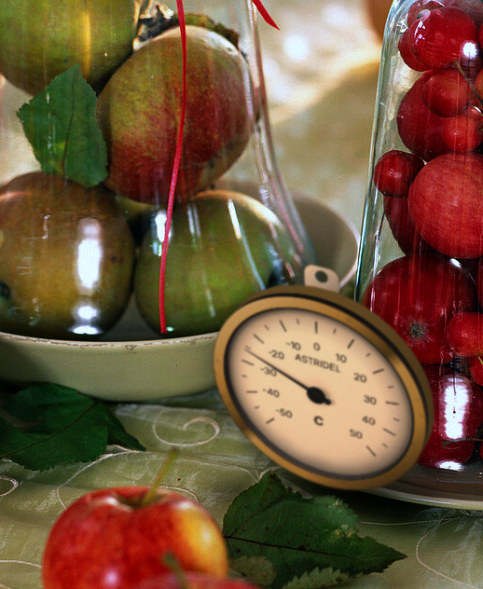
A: -25,°C
